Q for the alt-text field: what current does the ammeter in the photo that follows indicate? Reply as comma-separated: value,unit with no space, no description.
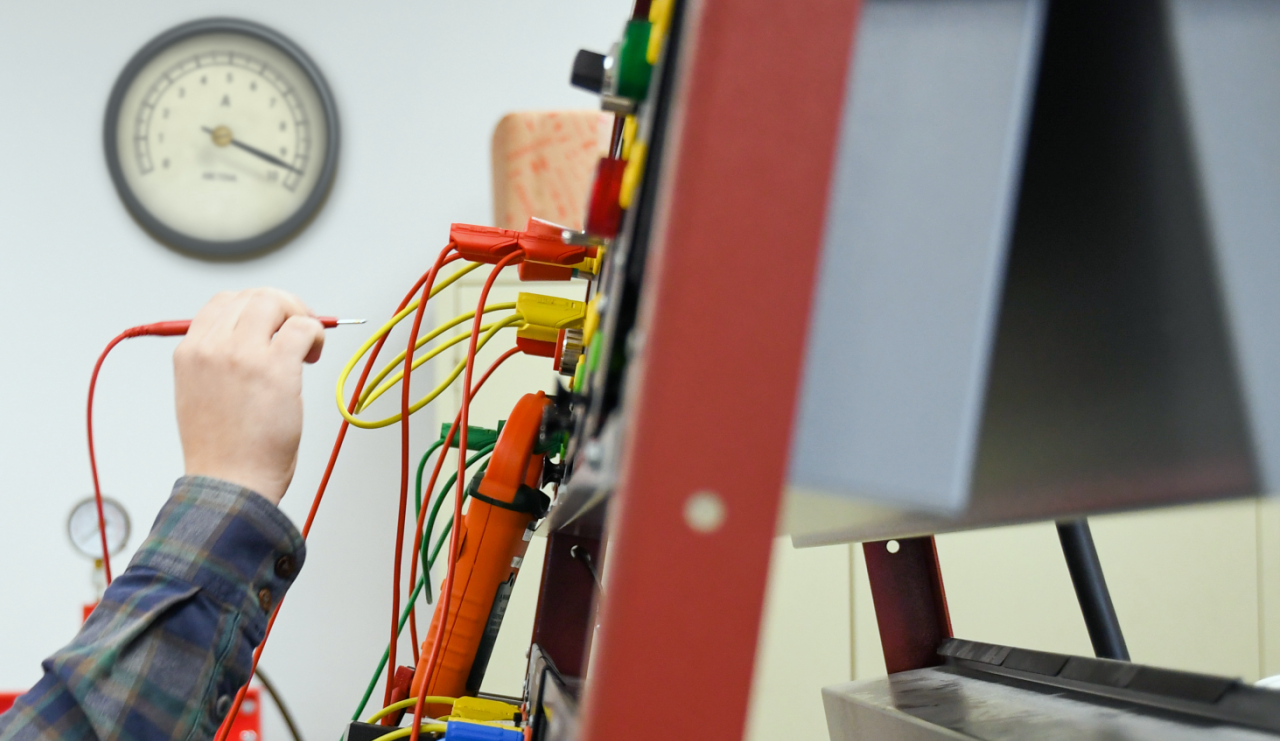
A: 9.5,A
